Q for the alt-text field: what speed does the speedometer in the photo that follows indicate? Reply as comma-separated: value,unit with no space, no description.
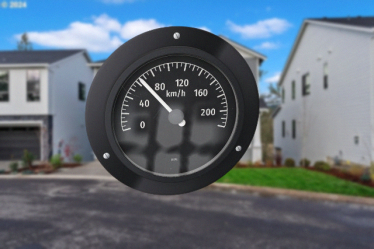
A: 65,km/h
